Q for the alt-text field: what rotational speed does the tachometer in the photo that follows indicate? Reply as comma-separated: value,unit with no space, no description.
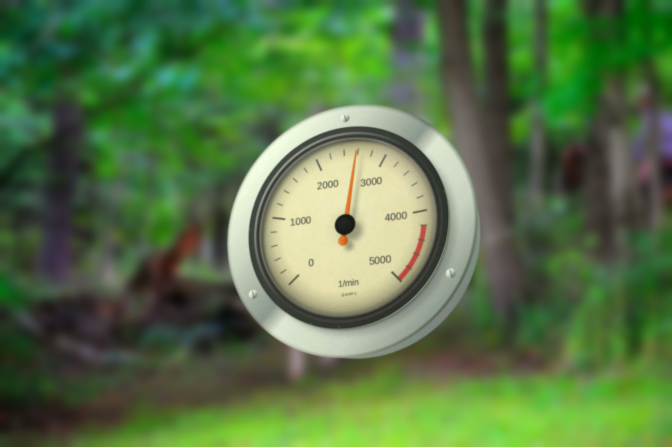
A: 2600,rpm
